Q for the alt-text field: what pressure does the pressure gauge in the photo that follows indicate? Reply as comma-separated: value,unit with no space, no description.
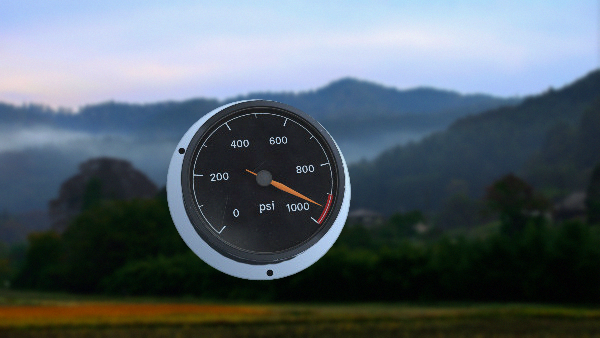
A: 950,psi
